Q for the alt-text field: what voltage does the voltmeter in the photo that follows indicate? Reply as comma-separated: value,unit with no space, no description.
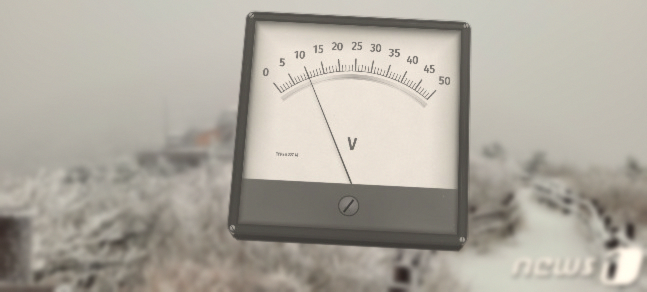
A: 10,V
